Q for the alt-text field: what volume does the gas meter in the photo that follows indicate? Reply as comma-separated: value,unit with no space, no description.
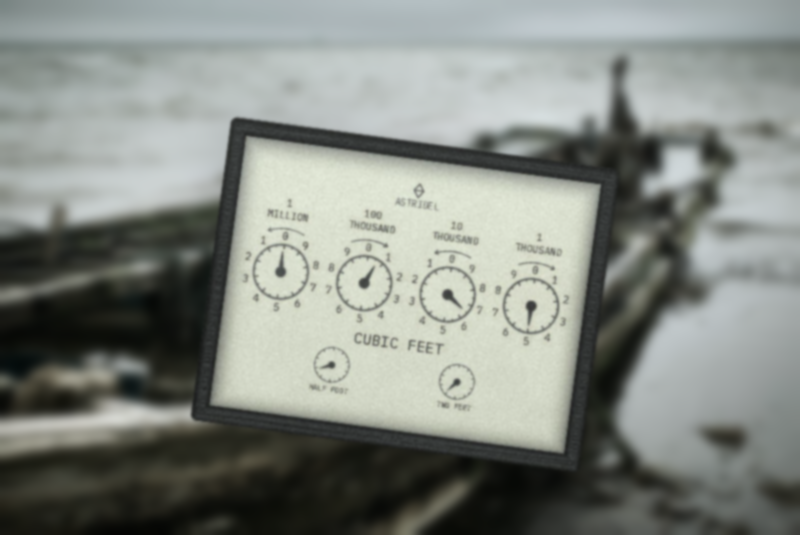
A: 6500,ft³
